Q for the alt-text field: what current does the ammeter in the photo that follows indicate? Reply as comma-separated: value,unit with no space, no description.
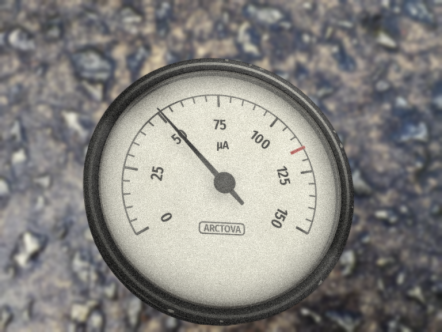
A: 50,µA
